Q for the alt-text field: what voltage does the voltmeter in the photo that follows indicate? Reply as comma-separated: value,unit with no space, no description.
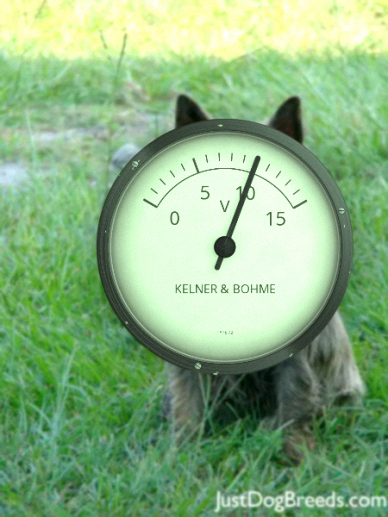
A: 10,V
